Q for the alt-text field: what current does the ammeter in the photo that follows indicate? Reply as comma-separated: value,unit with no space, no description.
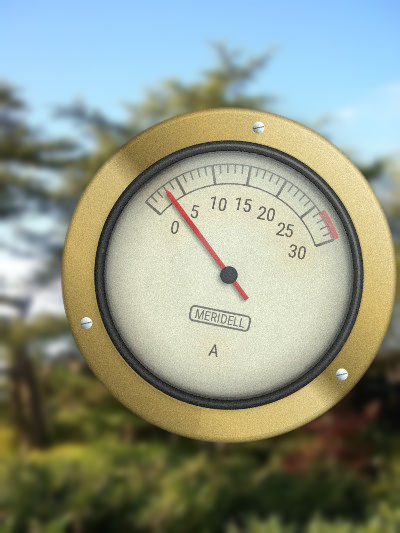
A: 3,A
